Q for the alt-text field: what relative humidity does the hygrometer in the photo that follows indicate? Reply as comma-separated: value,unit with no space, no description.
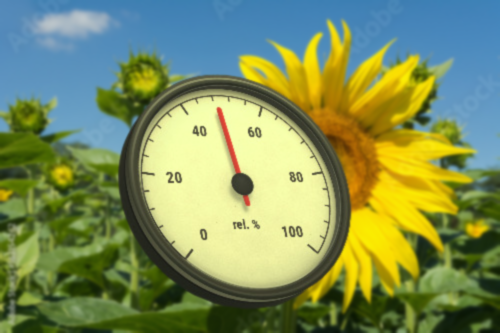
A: 48,%
